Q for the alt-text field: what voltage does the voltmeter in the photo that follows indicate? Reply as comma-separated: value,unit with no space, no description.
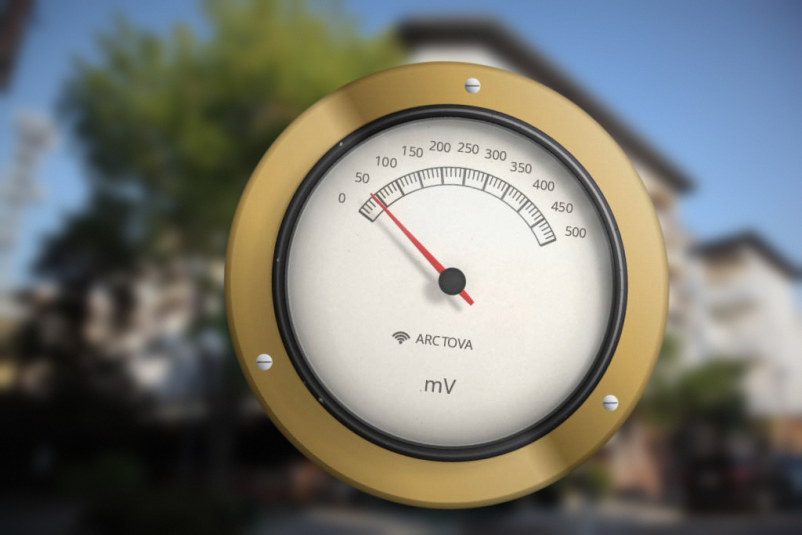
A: 40,mV
